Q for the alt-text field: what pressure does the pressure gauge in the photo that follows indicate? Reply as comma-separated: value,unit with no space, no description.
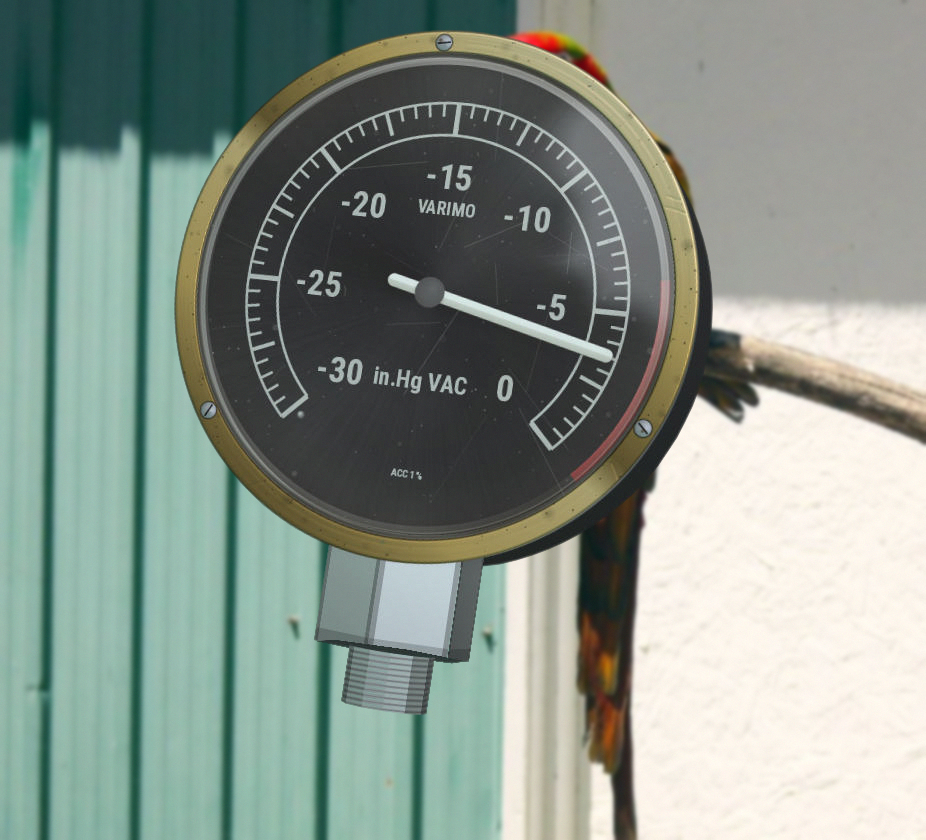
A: -3.5,inHg
